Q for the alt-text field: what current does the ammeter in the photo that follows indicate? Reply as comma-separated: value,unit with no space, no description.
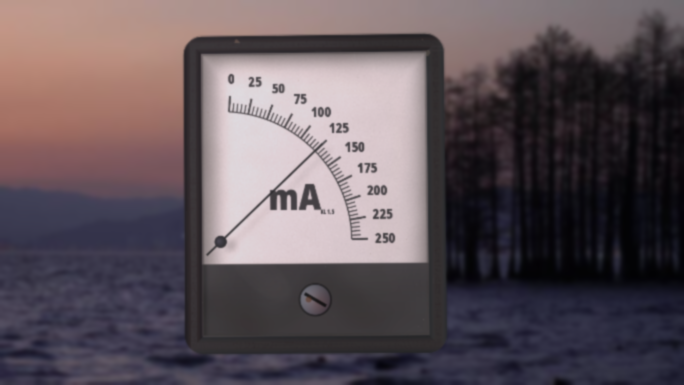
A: 125,mA
